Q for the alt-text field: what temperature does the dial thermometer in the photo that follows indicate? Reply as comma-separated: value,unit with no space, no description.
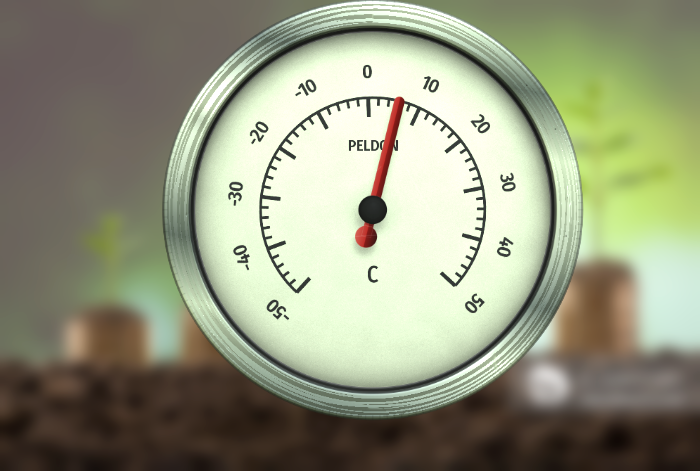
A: 6,°C
